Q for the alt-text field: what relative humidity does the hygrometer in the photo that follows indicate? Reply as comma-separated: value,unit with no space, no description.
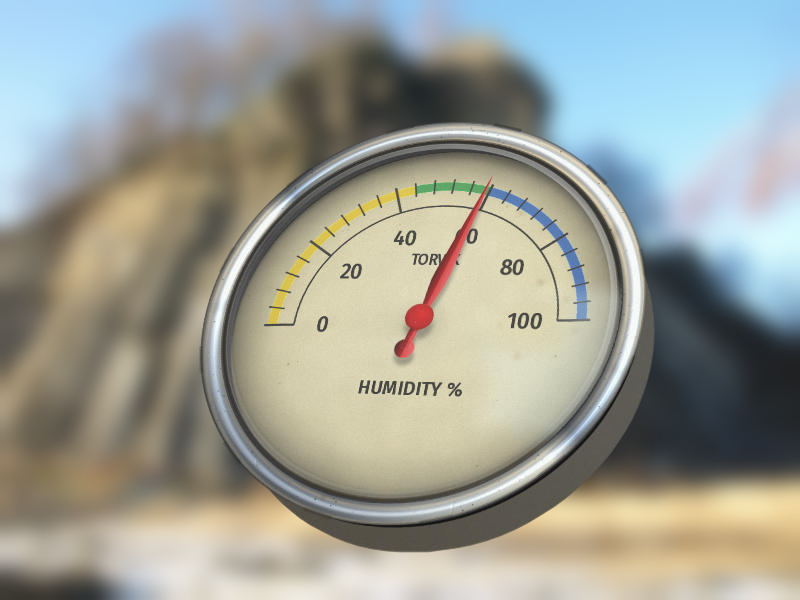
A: 60,%
